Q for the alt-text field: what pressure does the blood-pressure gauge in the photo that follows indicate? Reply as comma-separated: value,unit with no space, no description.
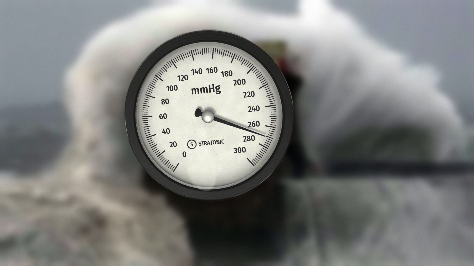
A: 270,mmHg
